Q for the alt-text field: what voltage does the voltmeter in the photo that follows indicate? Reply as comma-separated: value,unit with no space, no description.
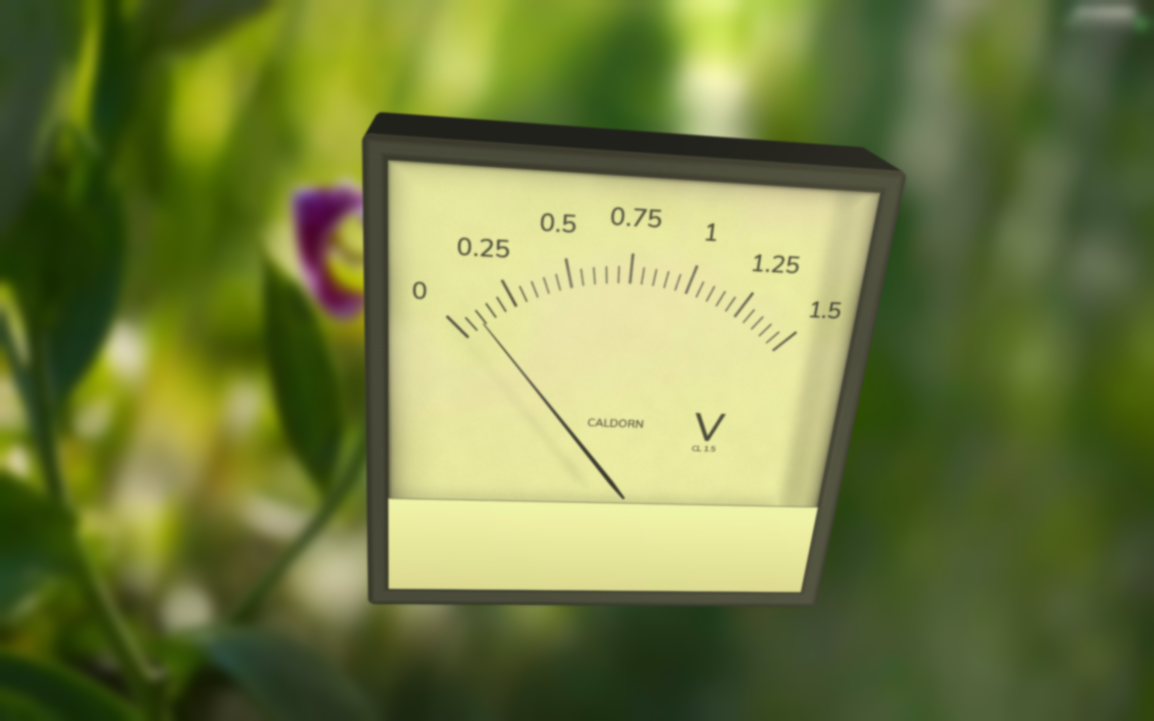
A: 0.1,V
